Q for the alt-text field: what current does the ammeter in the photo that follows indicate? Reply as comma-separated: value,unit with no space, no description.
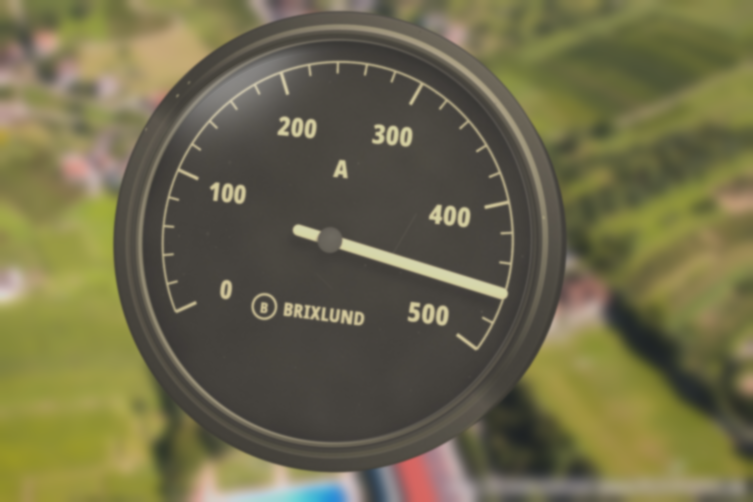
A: 460,A
